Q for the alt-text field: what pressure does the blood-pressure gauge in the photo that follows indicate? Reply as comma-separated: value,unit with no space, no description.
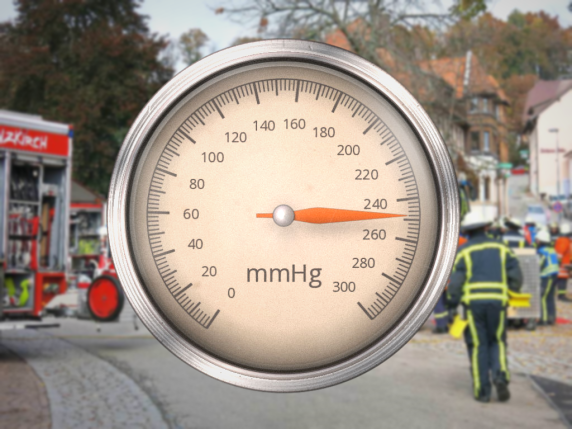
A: 248,mmHg
